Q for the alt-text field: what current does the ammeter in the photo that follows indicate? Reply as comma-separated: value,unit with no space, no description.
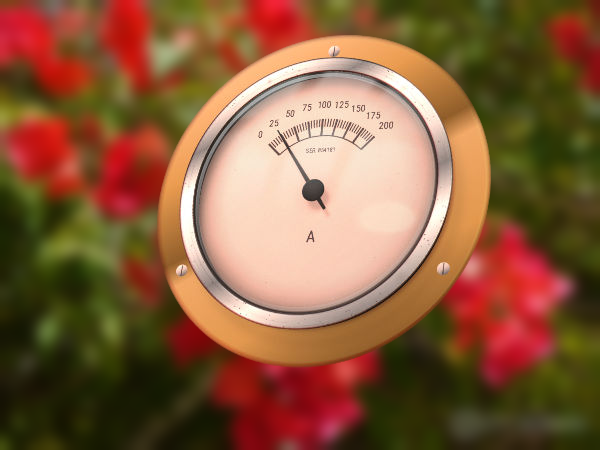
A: 25,A
